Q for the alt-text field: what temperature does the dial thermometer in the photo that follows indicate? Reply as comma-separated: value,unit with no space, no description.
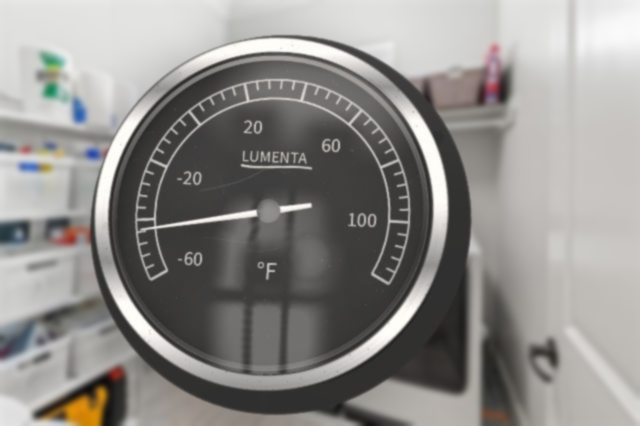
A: -44,°F
